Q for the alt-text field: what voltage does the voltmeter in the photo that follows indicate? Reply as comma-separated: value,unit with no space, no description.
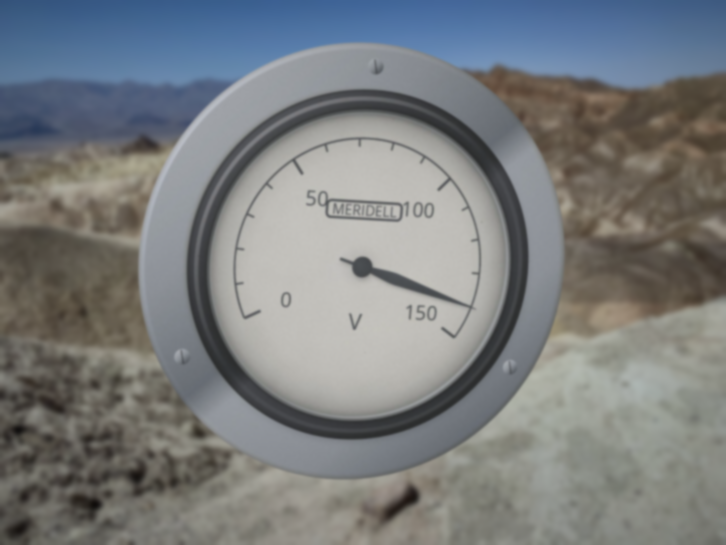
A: 140,V
